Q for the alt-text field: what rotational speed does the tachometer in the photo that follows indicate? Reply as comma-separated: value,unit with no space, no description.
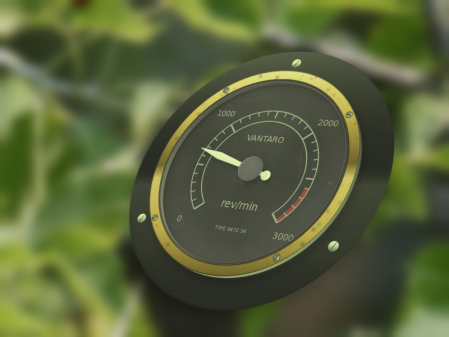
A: 650,rpm
